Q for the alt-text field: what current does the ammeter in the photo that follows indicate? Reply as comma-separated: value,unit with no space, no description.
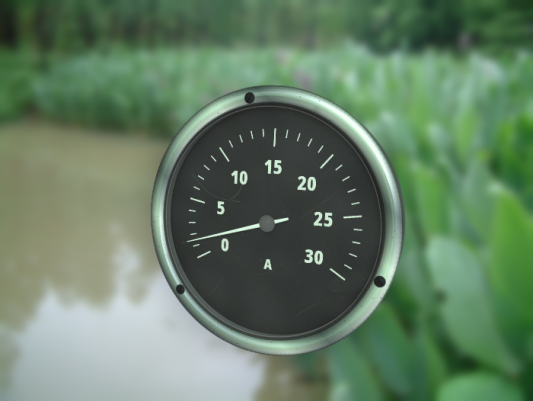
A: 1.5,A
